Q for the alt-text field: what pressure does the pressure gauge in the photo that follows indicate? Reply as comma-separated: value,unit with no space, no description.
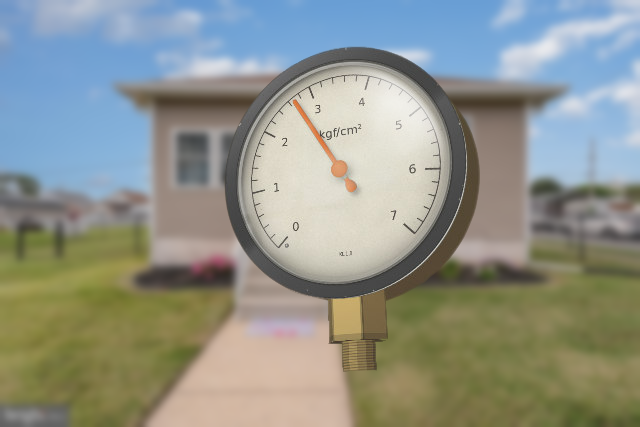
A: 2.7,kg/cm²
